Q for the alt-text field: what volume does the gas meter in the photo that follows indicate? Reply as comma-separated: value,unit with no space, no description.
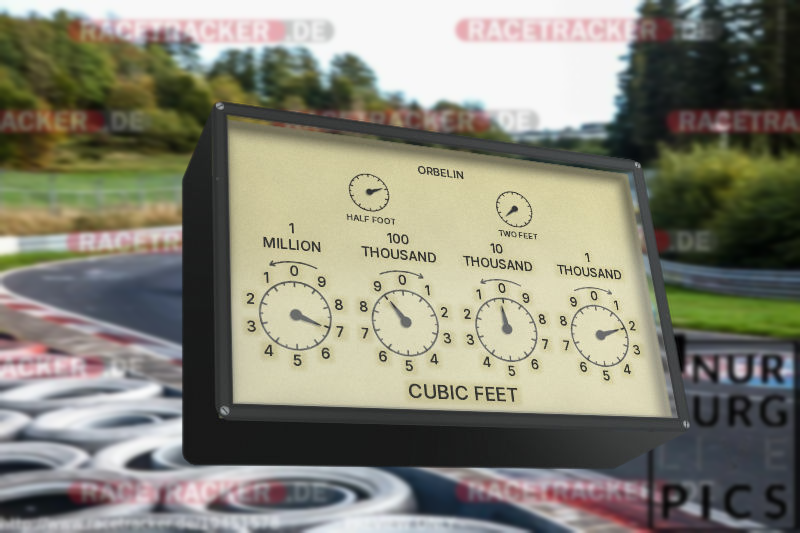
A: 690200,ft³
